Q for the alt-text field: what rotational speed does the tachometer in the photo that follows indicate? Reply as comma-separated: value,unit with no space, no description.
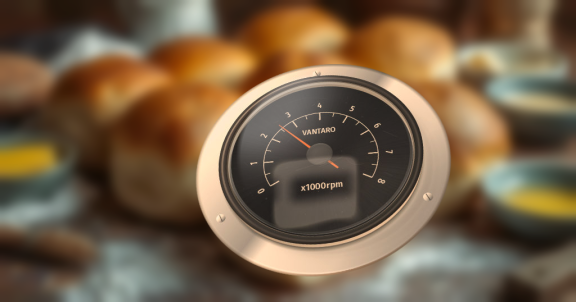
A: 2500,rpm
